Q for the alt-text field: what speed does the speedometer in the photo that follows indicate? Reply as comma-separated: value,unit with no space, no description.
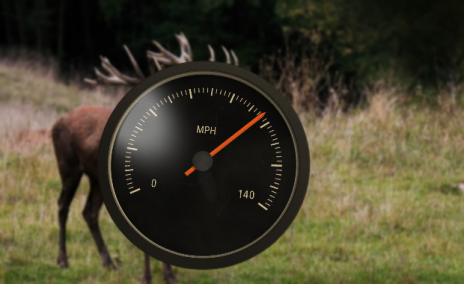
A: 96,mph
